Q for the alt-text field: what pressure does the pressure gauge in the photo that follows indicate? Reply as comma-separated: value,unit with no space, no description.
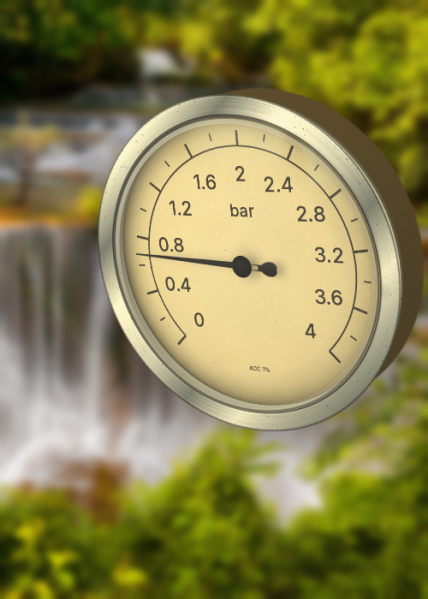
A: 0.7,bar
